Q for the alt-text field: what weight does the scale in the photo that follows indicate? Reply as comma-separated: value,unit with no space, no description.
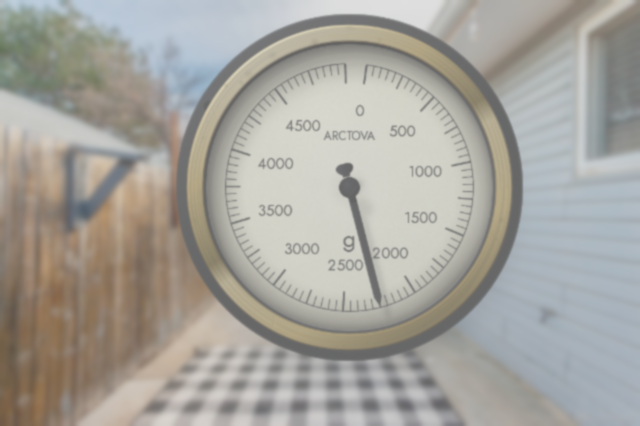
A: 2250,g
